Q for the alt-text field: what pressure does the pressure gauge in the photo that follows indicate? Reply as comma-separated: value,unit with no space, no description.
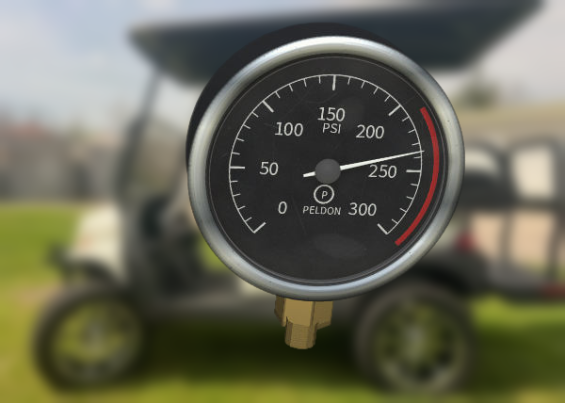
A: 235,psi
